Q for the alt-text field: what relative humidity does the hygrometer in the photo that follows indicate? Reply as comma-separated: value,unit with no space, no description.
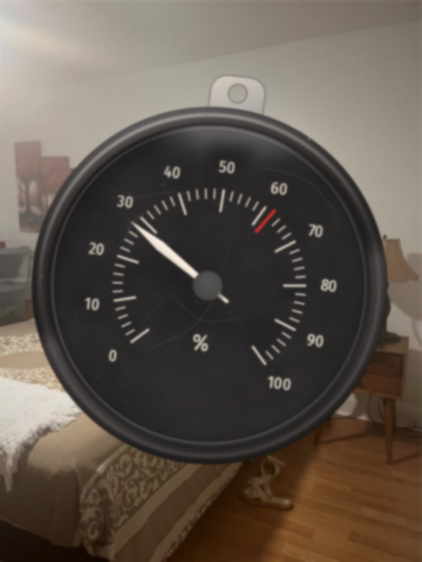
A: 28,%
